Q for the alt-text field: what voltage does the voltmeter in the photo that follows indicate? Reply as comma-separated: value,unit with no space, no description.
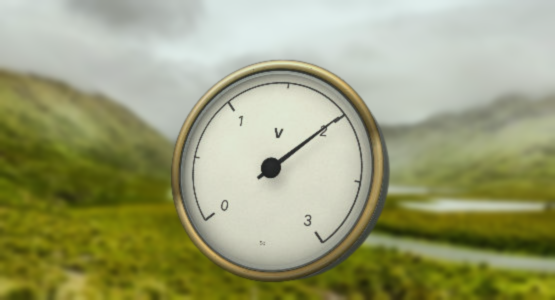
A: 2,V
